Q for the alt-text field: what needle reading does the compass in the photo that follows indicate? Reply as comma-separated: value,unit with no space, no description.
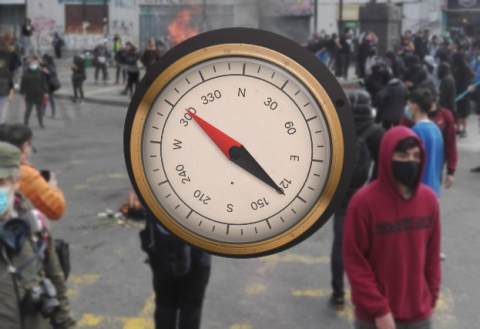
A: 305,°
